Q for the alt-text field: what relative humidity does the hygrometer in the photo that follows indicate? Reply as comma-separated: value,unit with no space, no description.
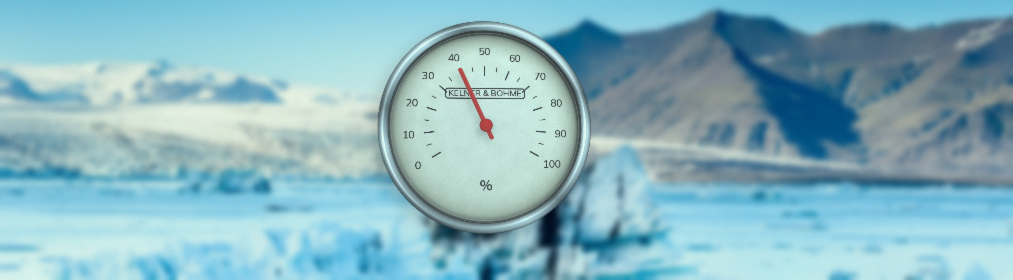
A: 40,%
